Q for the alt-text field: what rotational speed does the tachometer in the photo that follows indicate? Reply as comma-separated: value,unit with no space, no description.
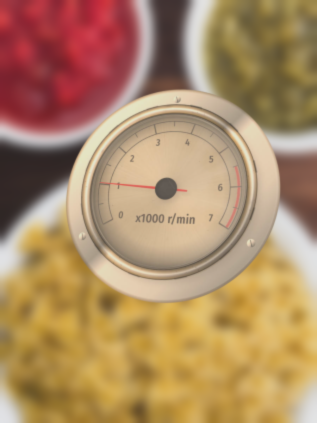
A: 1000,rpm
